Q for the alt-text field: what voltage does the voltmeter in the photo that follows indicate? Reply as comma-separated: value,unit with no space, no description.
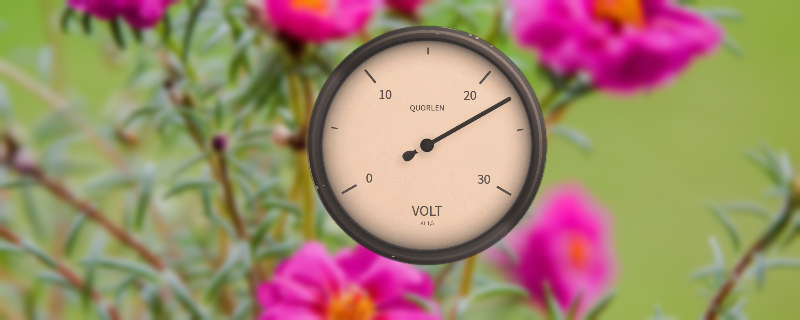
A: 22.5,V
